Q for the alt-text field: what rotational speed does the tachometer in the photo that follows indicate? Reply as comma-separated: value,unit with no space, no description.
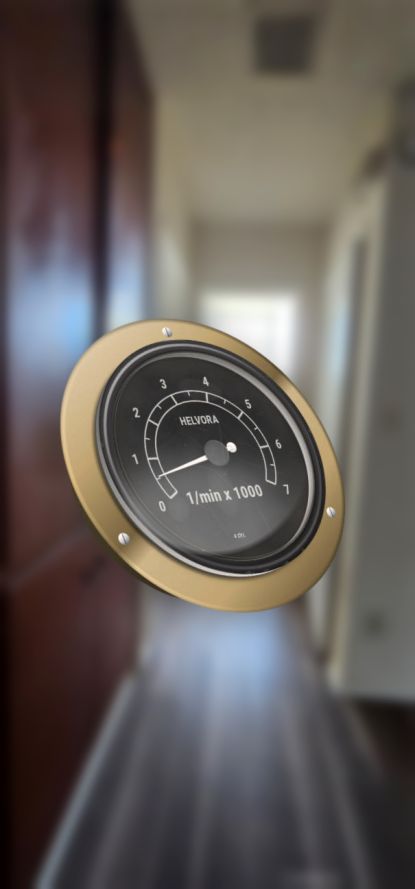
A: 500,rpm
